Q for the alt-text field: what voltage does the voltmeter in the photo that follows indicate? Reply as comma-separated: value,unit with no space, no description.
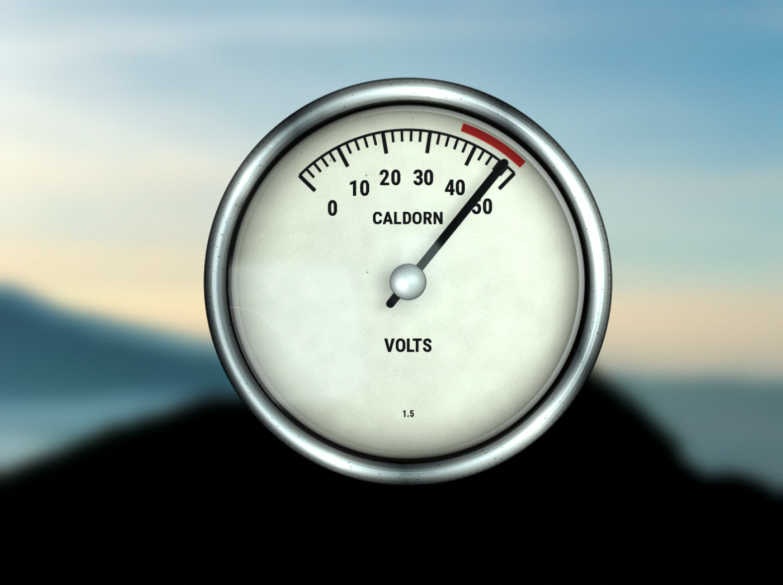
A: 47,V
